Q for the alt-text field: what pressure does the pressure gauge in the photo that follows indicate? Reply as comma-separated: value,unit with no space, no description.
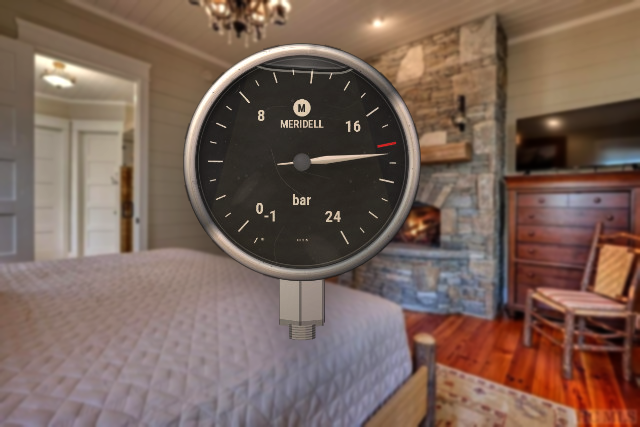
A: 18.5,bar
